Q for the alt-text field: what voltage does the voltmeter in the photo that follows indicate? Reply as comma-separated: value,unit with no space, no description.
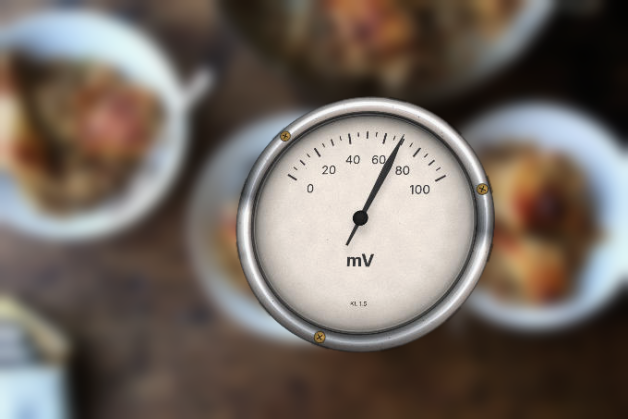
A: 70,mV
